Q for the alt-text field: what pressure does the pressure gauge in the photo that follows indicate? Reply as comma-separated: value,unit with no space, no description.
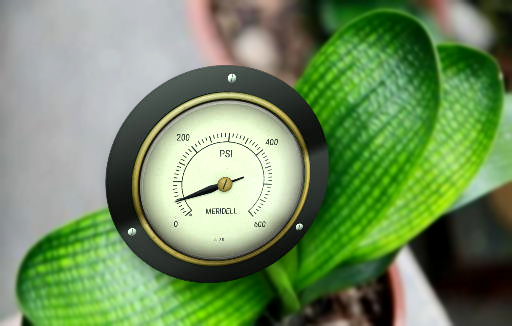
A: 50,psi
